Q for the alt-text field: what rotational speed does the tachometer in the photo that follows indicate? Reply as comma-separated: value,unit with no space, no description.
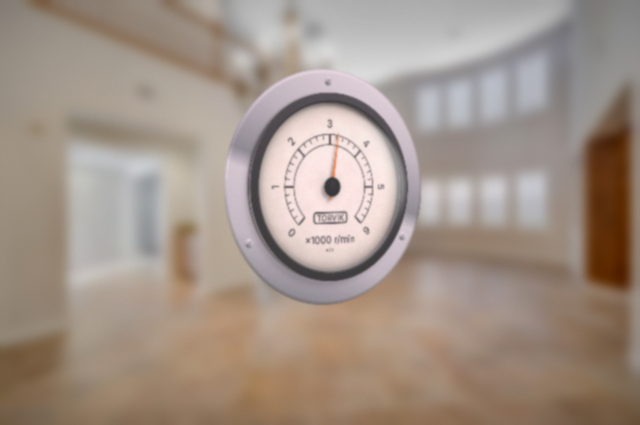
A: 3200,rpm
